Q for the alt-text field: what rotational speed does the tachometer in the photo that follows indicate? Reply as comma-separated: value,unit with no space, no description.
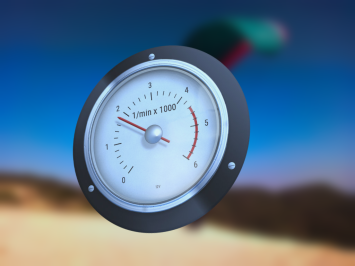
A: 1800,rpm
